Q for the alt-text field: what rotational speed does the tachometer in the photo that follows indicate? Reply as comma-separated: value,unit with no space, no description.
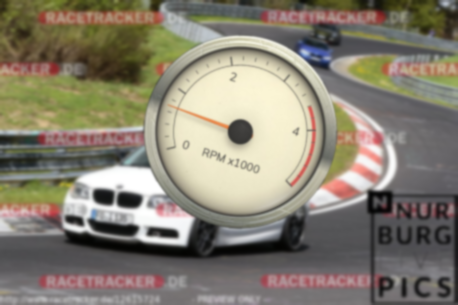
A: 700,rpm
